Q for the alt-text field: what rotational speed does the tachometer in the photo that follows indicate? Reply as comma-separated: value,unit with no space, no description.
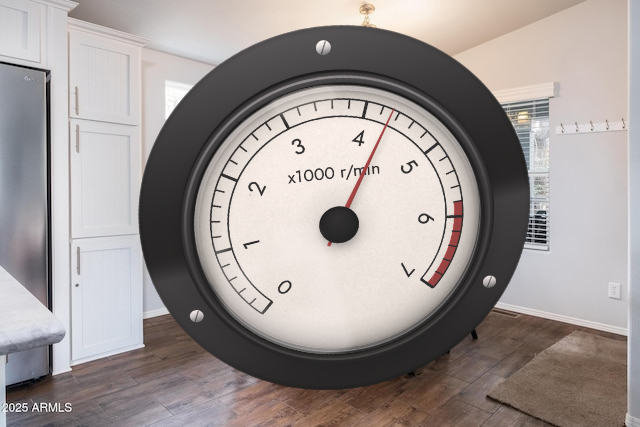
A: 4300,rpm
